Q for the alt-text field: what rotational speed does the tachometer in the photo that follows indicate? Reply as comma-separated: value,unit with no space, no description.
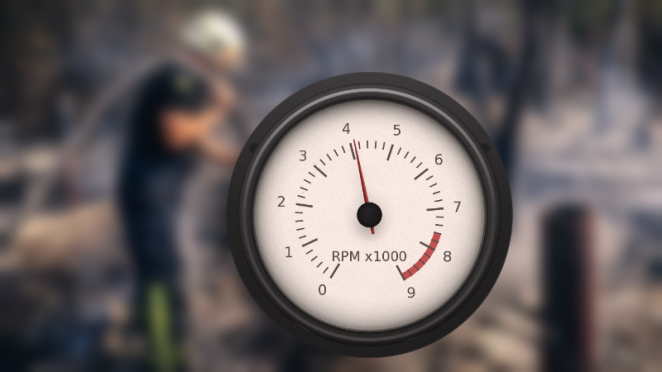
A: 4100,rpm
